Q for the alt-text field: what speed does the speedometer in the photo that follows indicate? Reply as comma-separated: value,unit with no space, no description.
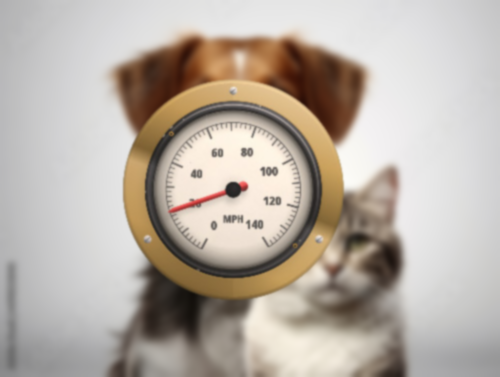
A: 20,mph
